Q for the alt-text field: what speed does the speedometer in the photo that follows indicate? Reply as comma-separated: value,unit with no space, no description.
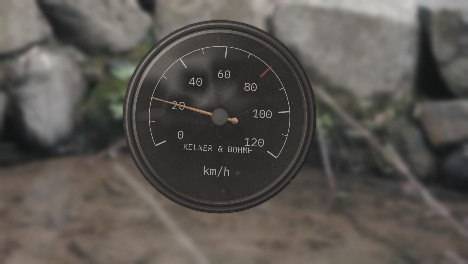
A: 20,km/h
